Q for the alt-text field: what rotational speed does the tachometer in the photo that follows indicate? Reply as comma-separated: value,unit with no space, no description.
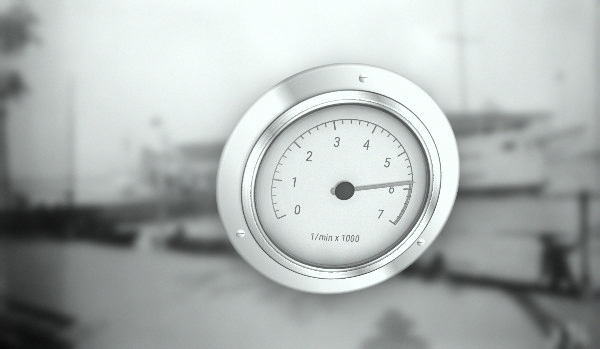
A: 5800,rpm
